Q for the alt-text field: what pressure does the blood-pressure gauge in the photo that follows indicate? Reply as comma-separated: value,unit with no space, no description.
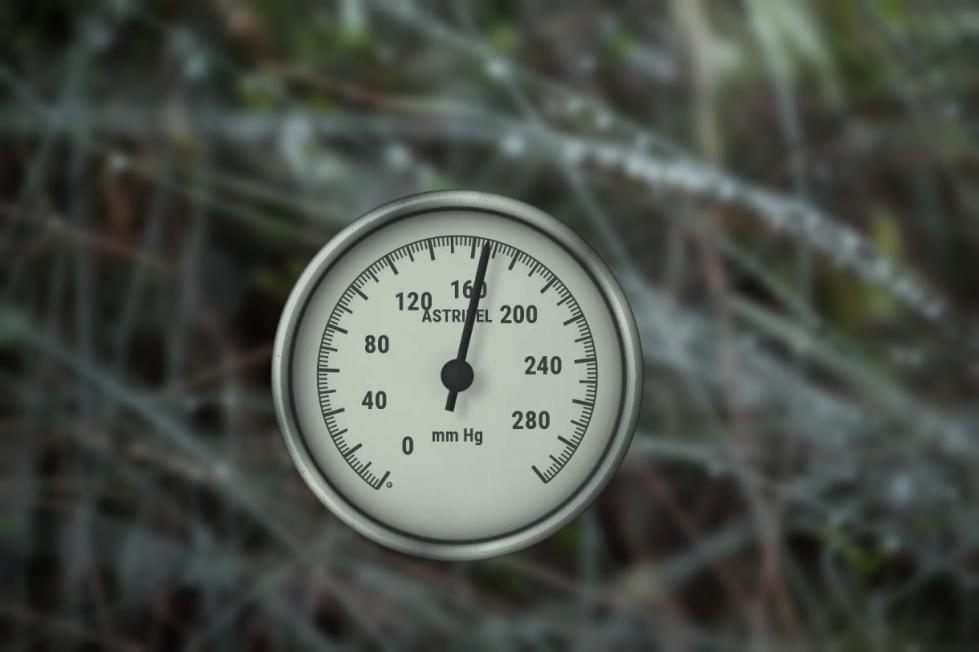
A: 166,mmHg
